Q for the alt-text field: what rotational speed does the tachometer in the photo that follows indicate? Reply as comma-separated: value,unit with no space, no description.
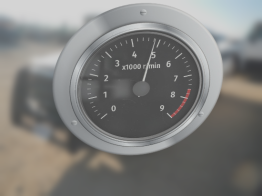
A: 4800,rpm
